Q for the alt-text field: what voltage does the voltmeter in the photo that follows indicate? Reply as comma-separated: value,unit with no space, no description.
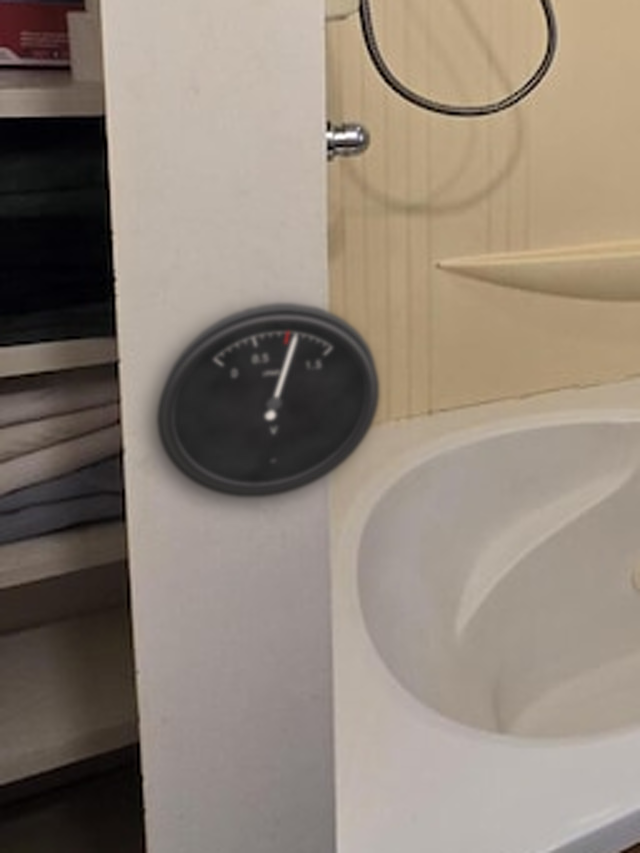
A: 1,V
